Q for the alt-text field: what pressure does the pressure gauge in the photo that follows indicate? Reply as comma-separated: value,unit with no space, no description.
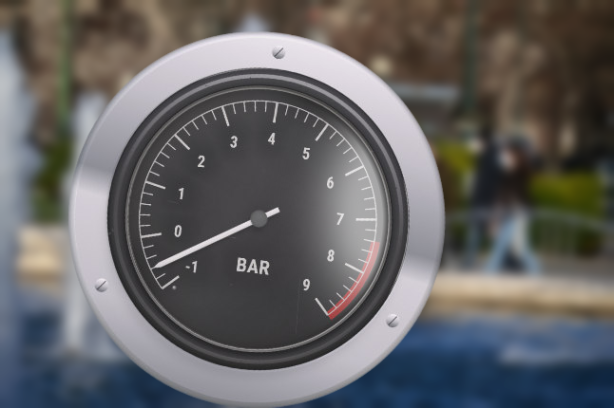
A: -0.6,bar
